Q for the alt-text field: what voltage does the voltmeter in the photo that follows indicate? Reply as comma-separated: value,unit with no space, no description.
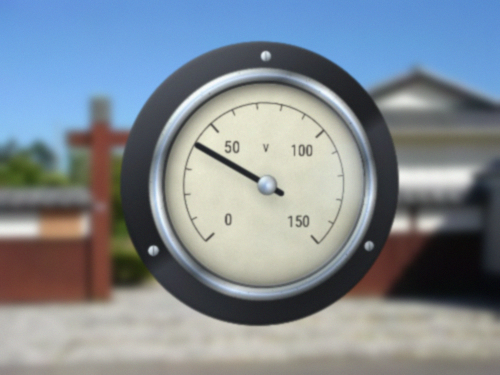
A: 40,V
